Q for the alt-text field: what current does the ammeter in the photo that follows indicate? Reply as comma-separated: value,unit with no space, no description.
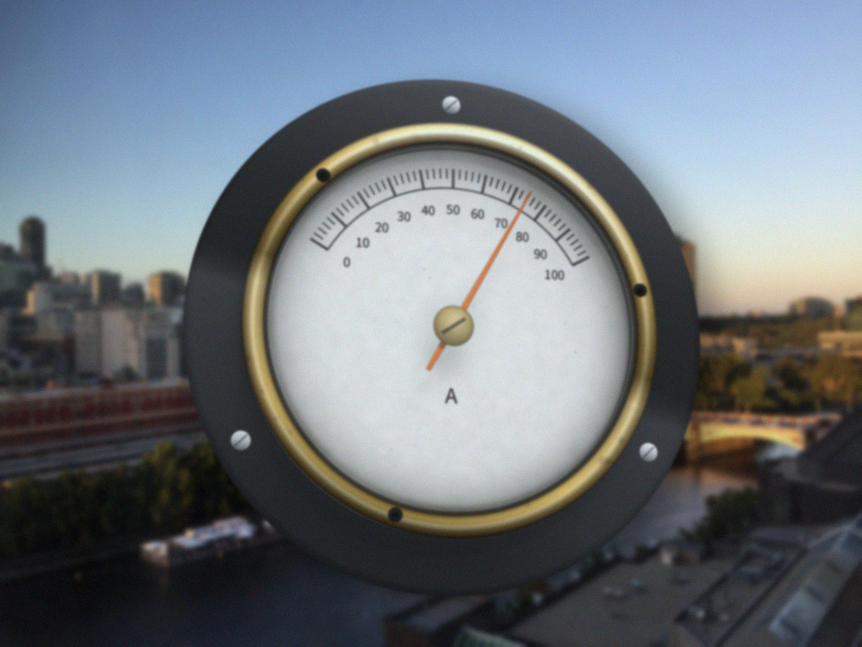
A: 74,A
